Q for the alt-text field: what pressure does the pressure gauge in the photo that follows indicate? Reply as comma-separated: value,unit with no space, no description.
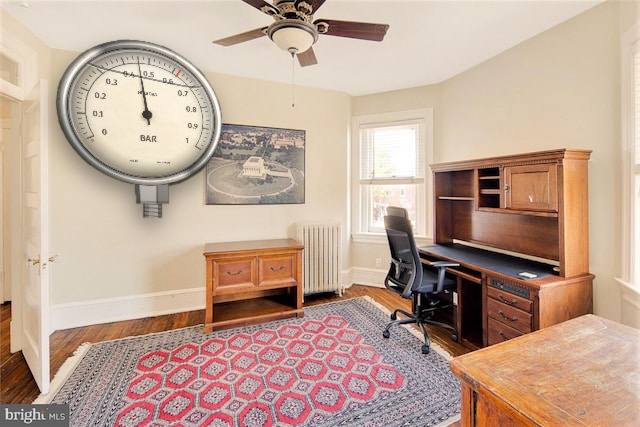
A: 0.46,bar
